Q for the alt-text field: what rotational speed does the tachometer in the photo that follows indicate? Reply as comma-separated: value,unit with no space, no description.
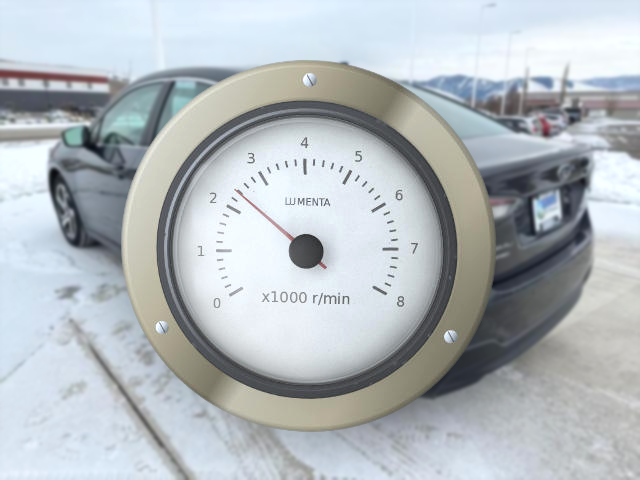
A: 2400,rpm
